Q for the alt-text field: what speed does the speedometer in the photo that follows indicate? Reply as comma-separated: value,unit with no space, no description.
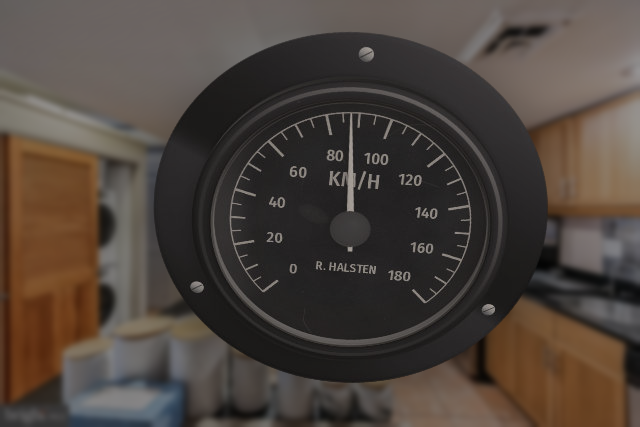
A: 87.5,km/h
